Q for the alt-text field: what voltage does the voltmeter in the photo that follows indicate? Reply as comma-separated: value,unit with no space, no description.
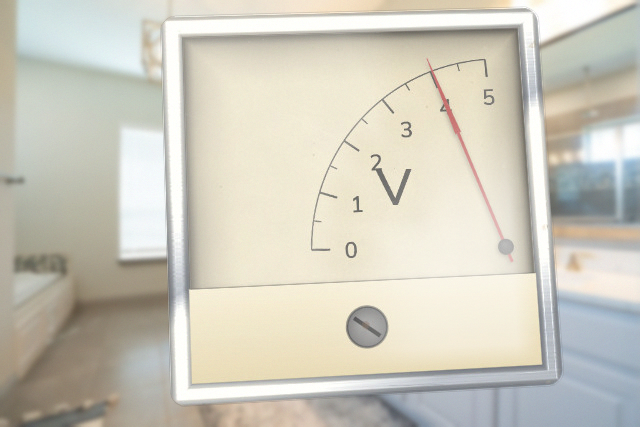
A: 4,V
